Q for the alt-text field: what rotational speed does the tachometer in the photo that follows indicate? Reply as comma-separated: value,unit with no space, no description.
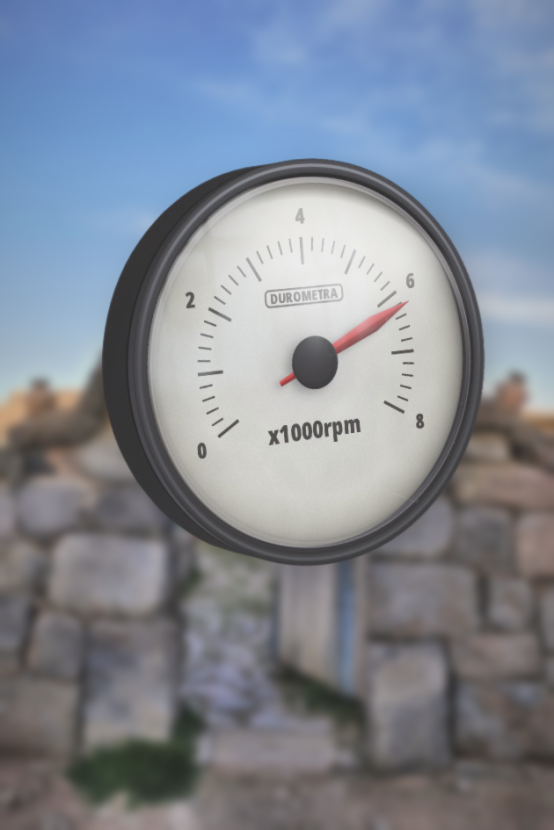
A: 6200,rpm
